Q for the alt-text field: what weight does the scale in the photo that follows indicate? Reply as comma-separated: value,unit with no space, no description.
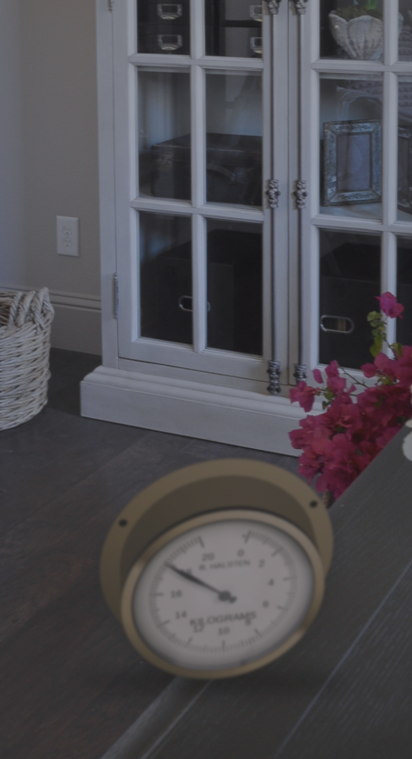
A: 18,kg
